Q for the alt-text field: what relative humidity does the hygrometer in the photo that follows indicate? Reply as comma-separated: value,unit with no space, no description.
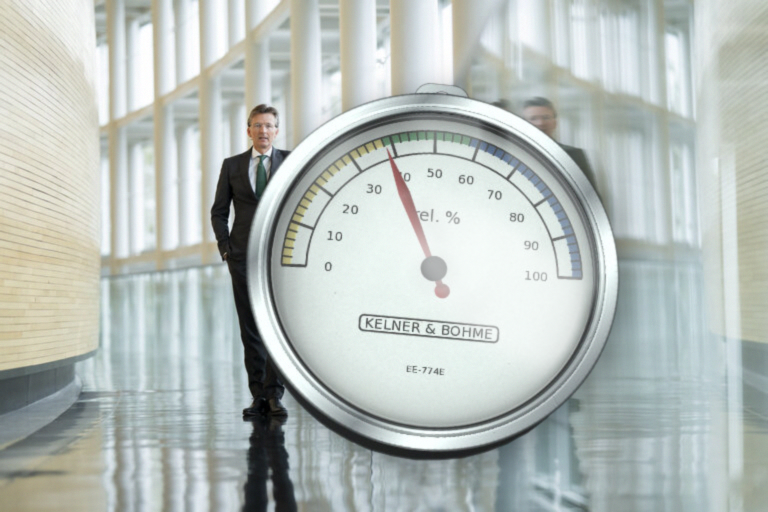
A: 38,%
